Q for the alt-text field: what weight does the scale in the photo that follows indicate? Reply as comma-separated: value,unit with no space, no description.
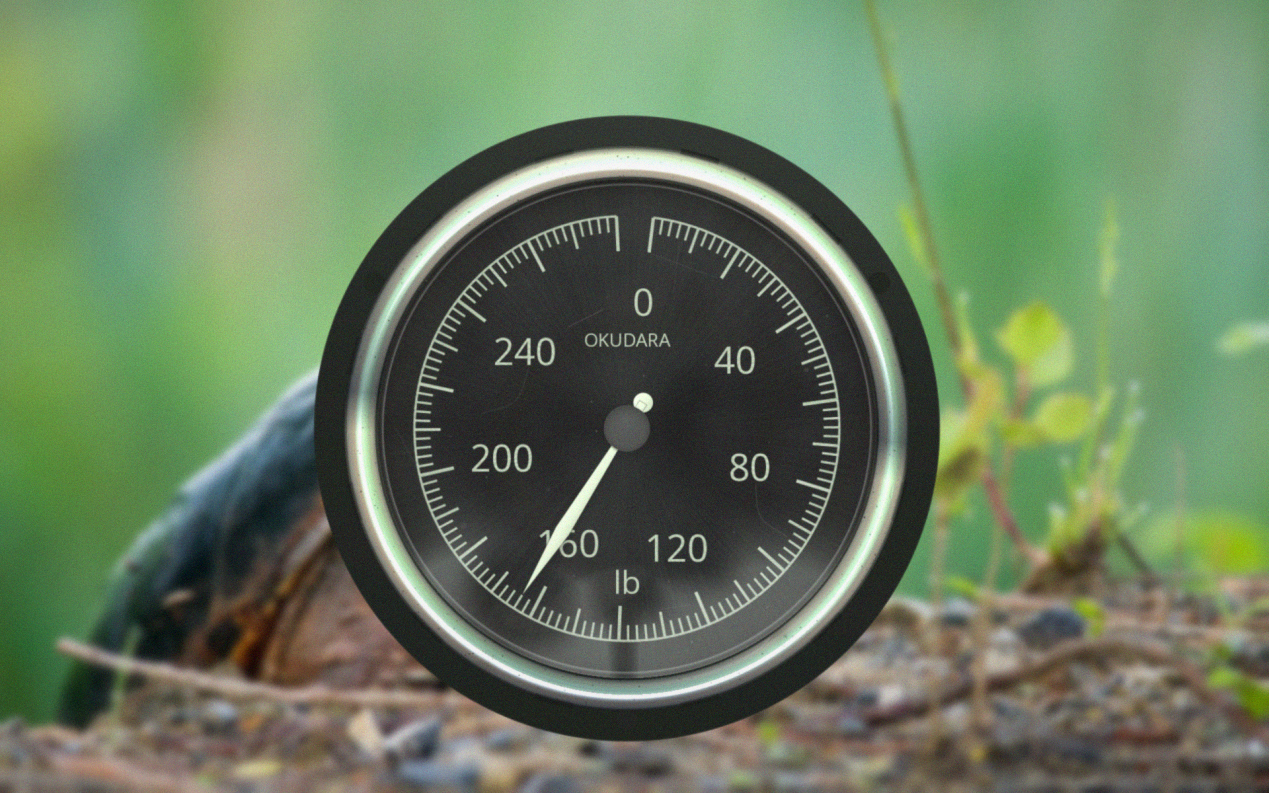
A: 164,lb
